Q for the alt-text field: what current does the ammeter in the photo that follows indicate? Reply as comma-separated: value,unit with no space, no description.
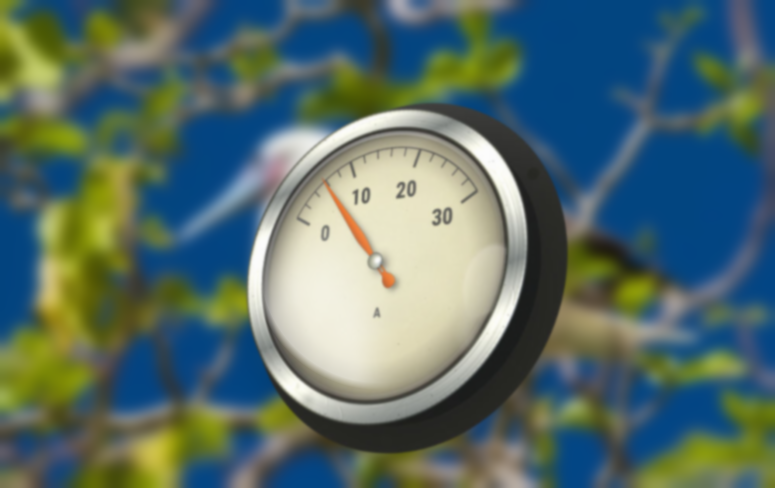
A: 6,A
